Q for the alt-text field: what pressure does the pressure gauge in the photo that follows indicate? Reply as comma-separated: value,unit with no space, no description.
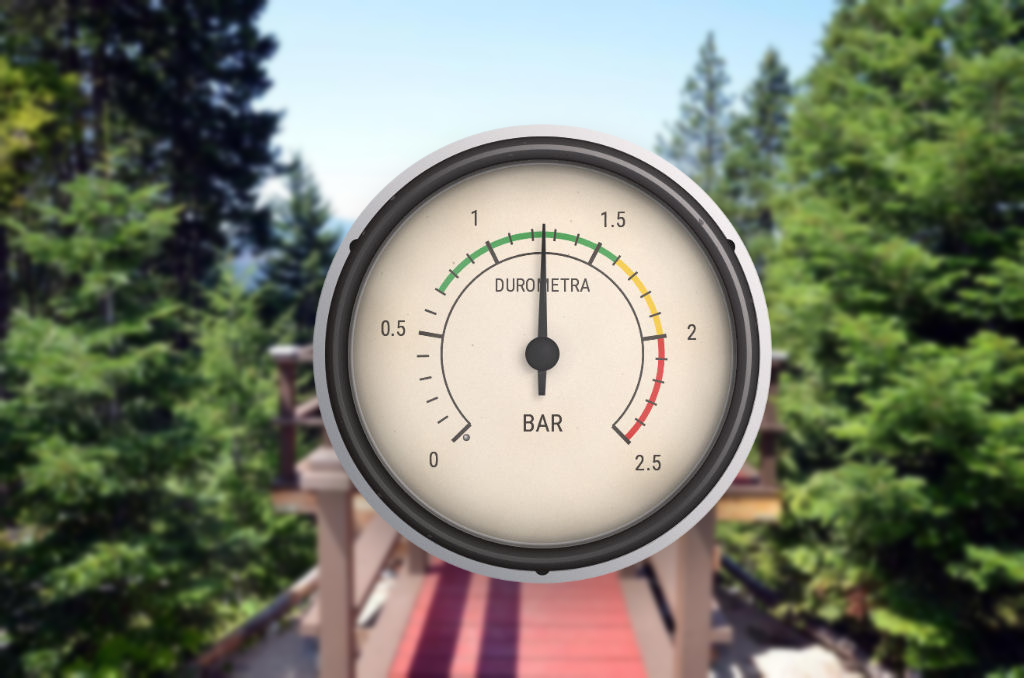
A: 1.25,bar
